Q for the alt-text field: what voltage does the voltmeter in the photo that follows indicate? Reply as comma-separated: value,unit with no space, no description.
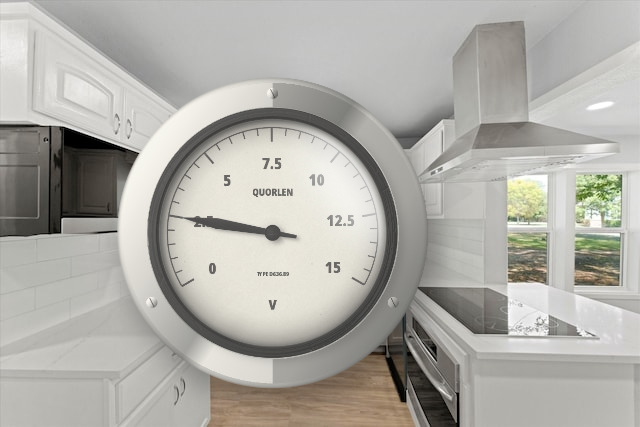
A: 2.5,V
